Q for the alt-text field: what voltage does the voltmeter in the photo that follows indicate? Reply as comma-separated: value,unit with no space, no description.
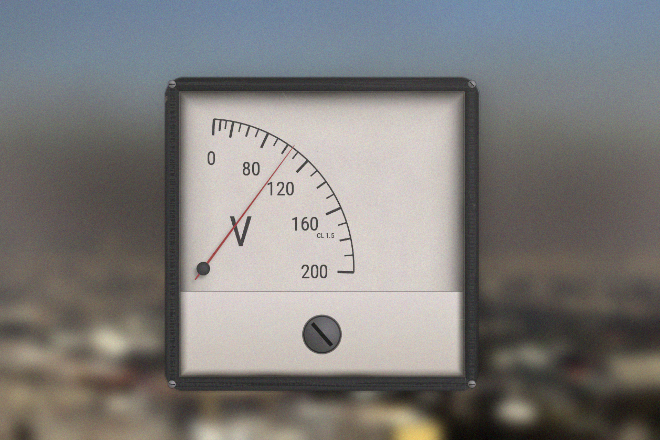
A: 105,V
